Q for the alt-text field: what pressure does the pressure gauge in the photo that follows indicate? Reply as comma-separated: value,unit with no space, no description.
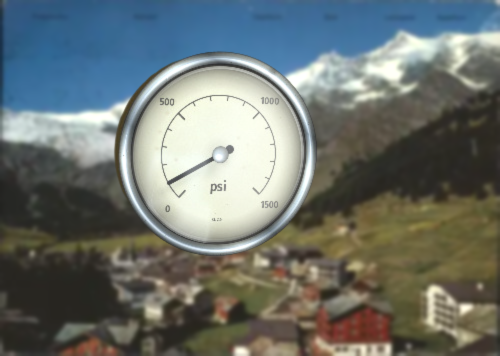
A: 100,psi
